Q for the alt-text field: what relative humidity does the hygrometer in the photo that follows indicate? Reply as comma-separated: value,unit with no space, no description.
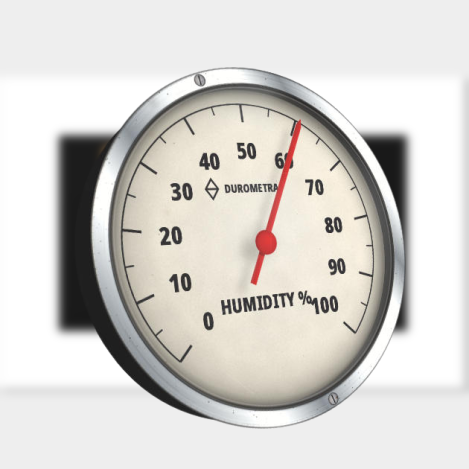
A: 60,%
